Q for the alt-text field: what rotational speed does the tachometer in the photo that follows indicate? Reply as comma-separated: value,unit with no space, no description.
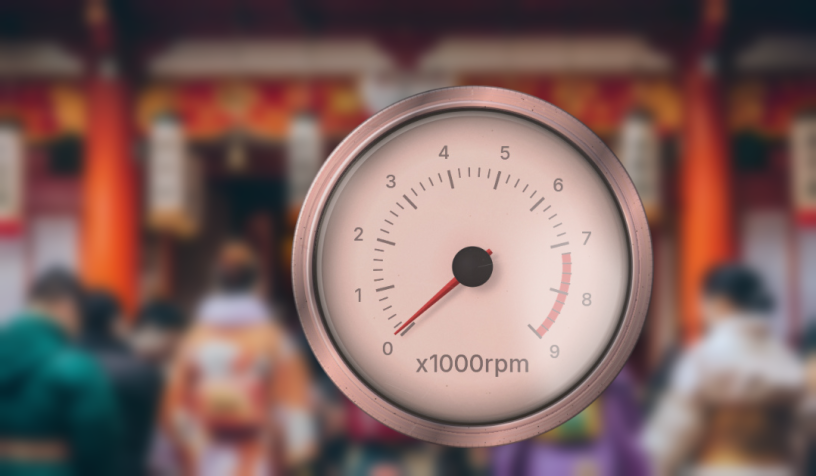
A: 100,rpm
